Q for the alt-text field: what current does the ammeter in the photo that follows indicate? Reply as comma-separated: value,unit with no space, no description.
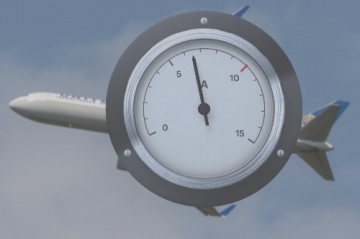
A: 6.5,A
